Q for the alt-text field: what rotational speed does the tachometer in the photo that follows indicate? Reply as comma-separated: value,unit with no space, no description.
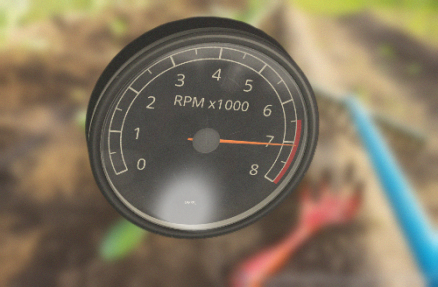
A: 7000,rpm
